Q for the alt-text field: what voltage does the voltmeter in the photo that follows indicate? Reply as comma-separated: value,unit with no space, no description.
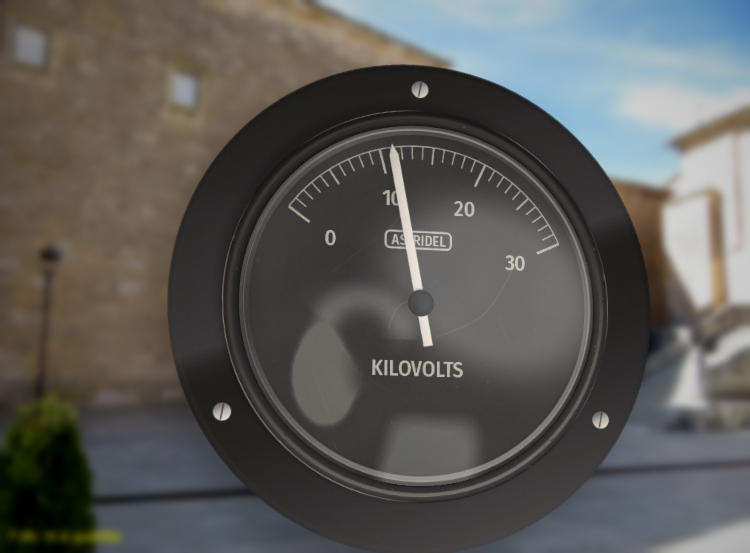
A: 11,kV
